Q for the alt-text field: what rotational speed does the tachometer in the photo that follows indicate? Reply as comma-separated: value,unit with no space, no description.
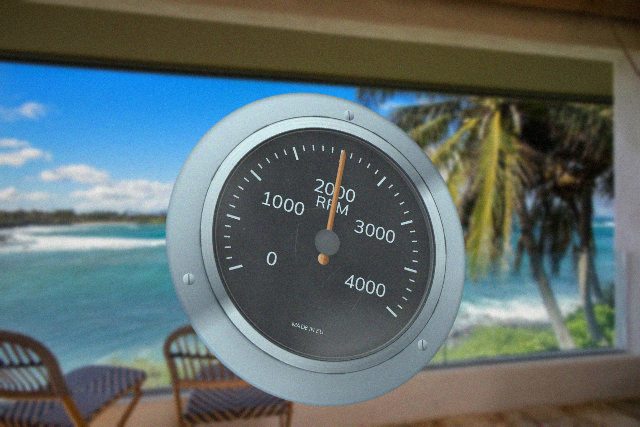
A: 2000,rpm
